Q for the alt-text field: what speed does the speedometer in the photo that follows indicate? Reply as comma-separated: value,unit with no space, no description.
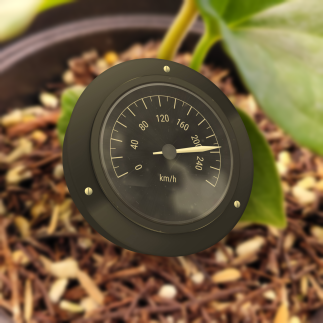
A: 215,km/h
